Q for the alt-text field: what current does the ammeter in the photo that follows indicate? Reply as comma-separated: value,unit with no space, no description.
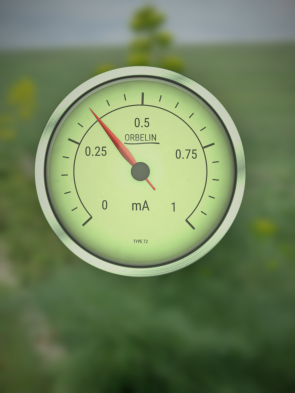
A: 0.35,mA
